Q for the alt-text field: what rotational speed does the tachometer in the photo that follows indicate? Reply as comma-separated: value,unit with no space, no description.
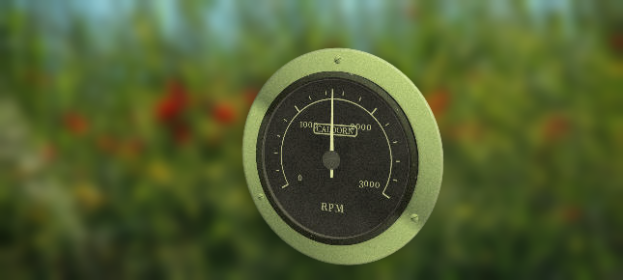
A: 1500,rpm
